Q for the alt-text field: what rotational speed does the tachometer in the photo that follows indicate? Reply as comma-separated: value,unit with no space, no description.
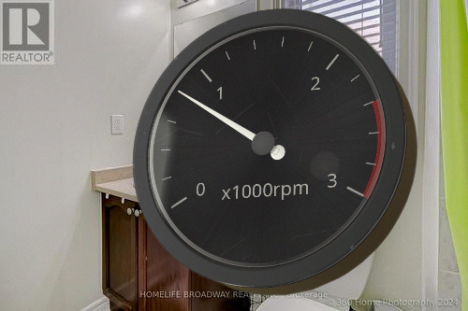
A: 800,rpm
